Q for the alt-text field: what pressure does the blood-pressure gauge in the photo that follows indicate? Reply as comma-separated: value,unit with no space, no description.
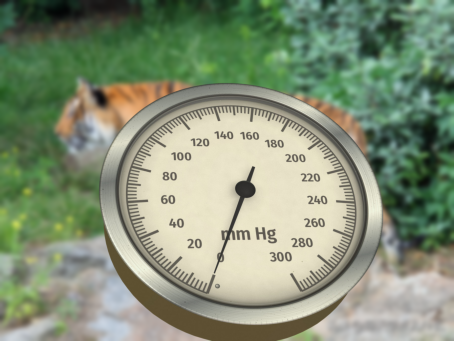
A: 0,mmHg
